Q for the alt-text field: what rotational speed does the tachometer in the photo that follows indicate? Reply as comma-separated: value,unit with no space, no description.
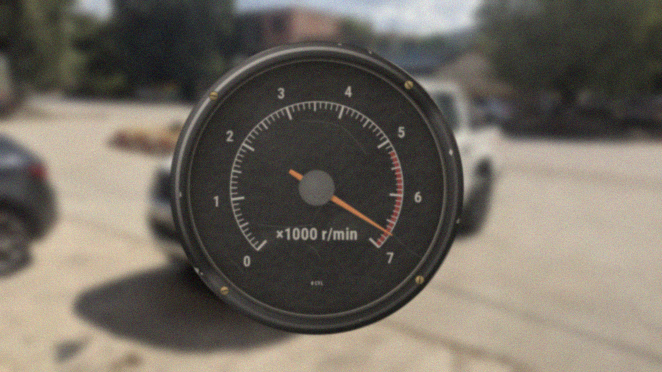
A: 6700,rpm
